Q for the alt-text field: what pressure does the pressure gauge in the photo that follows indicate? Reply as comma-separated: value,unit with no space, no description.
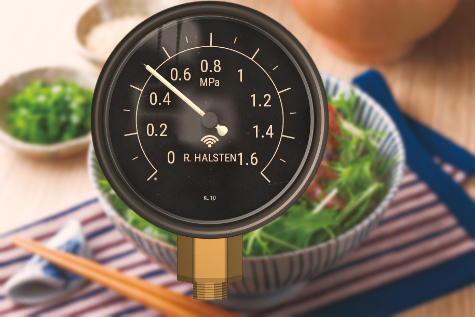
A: 0.5,MPa
